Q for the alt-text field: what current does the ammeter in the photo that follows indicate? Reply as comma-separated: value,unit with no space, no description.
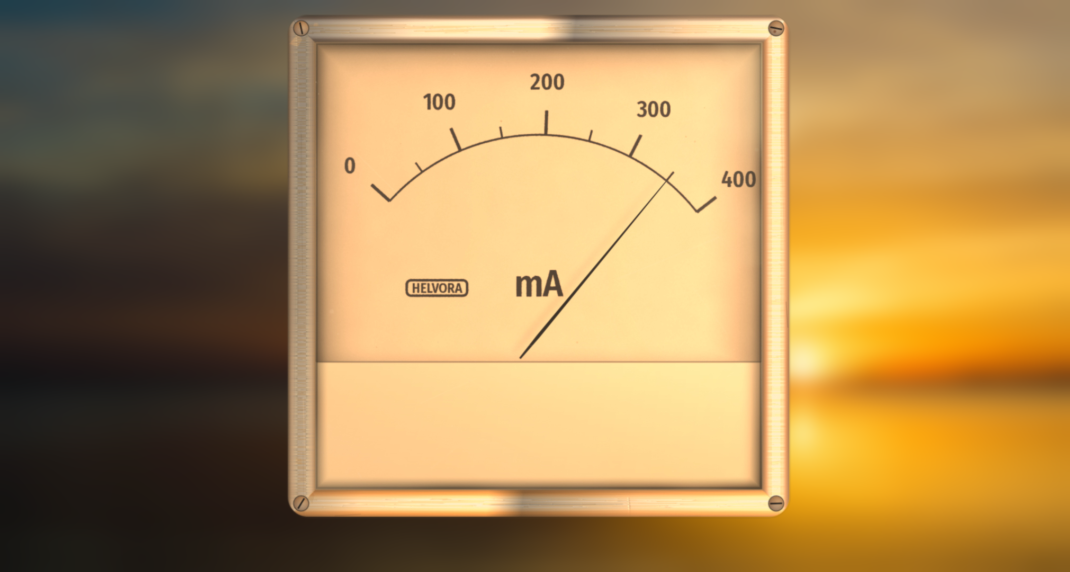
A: 350,mA
